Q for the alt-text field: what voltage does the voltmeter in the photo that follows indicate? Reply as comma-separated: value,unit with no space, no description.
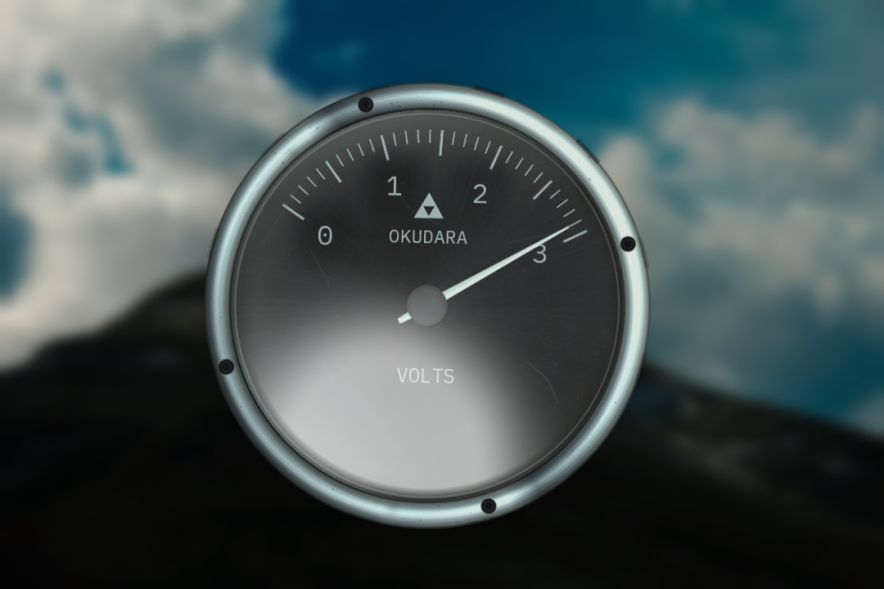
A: 2.9,V
